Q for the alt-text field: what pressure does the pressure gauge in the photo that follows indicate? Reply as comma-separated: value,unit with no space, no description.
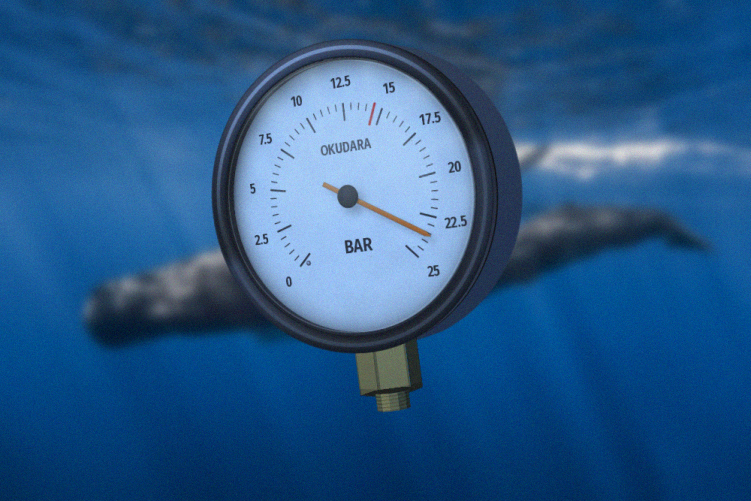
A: 23.5,bar
